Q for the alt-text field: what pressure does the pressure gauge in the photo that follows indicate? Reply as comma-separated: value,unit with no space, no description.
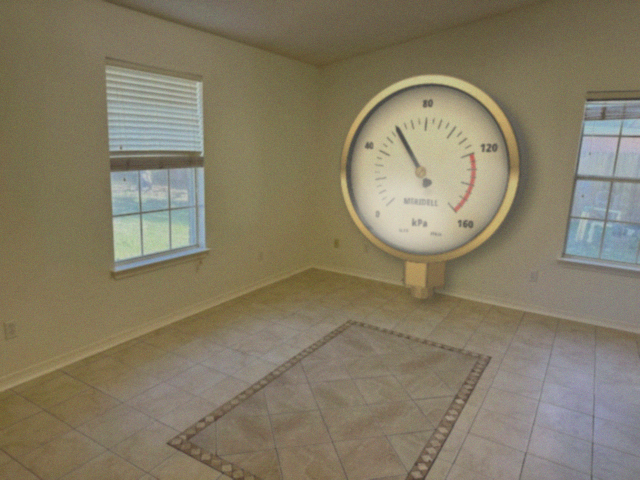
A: 60,kPa
